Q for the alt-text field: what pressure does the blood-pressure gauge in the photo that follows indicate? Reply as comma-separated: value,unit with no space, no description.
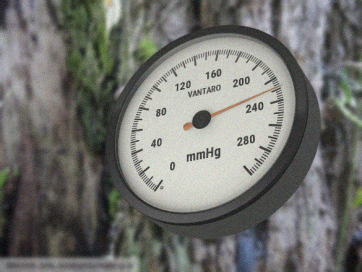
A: 230,mmHg
